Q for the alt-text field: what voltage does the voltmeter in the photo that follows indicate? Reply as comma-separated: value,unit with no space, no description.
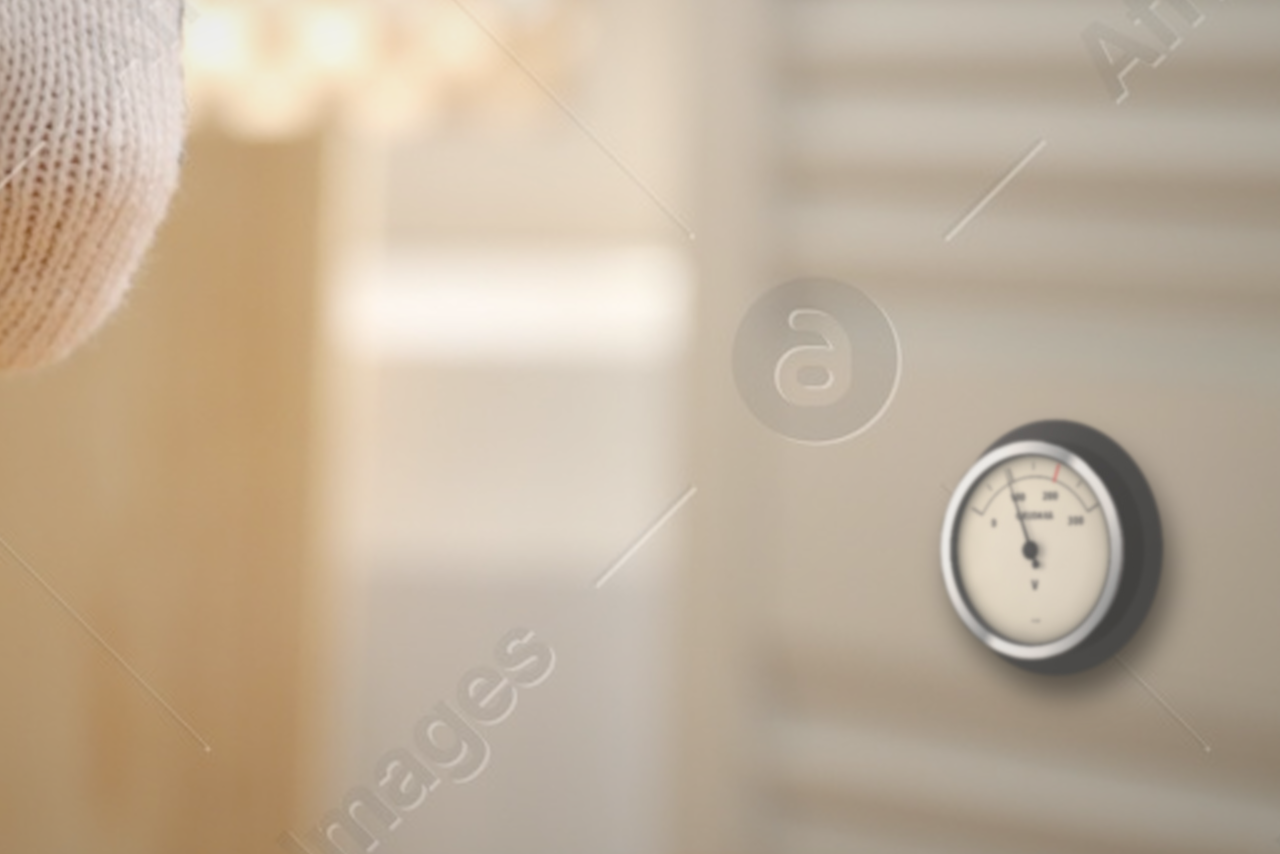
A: 100,V
